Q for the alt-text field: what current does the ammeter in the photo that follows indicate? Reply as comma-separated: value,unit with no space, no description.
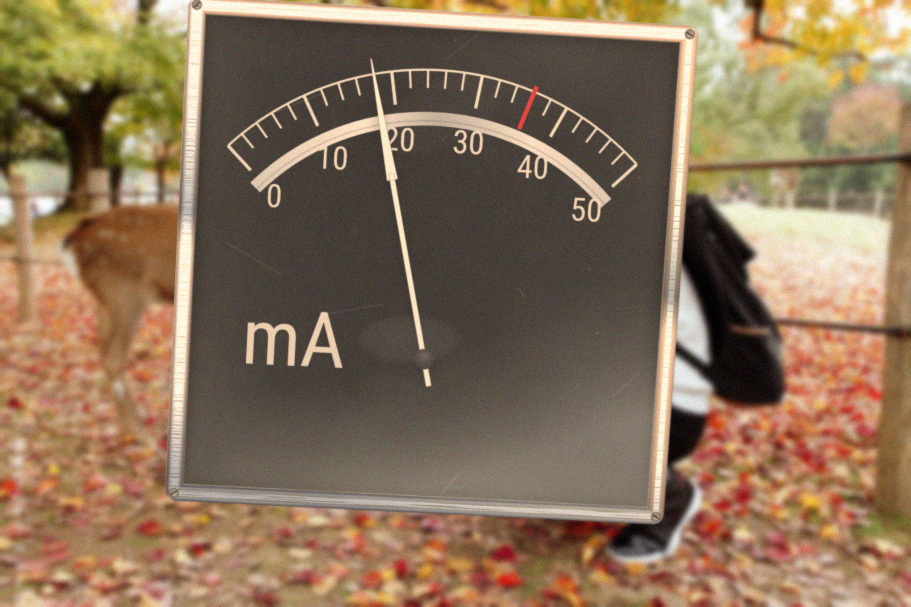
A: 18,mA
